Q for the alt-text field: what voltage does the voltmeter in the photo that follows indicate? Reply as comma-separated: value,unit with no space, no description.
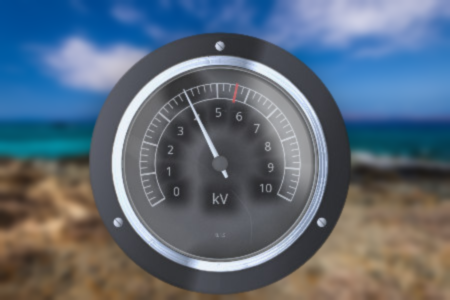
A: 4,kV
